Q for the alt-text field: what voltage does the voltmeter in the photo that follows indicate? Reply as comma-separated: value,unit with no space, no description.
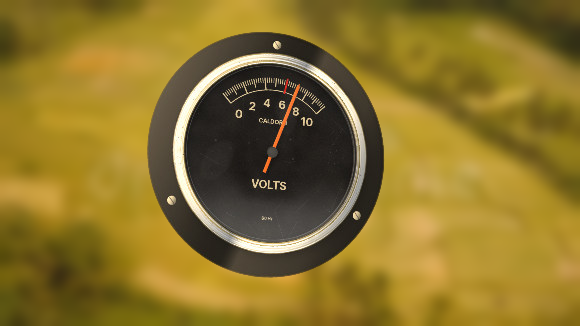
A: 7,V
